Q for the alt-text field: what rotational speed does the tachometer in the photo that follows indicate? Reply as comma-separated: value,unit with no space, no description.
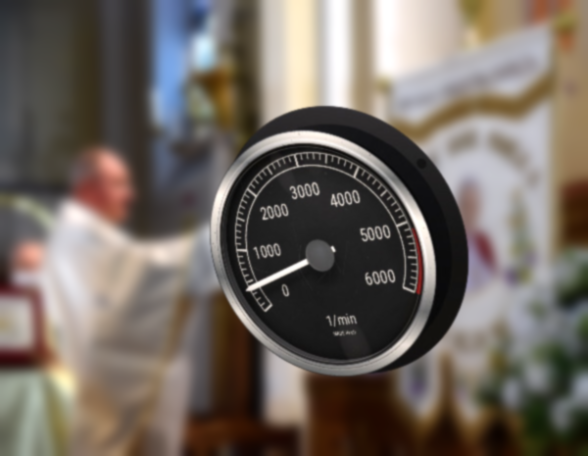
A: 400,rpm
